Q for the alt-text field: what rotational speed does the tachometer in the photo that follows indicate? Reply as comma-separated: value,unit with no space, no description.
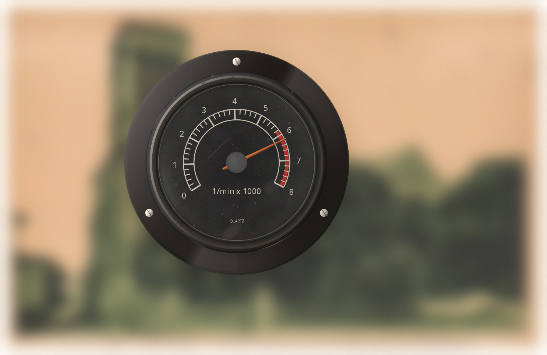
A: 6200,rpm
